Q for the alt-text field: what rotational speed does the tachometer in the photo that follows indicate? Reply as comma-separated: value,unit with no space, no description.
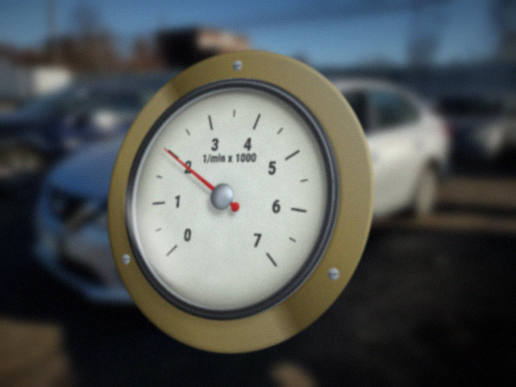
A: 2000,rpm
